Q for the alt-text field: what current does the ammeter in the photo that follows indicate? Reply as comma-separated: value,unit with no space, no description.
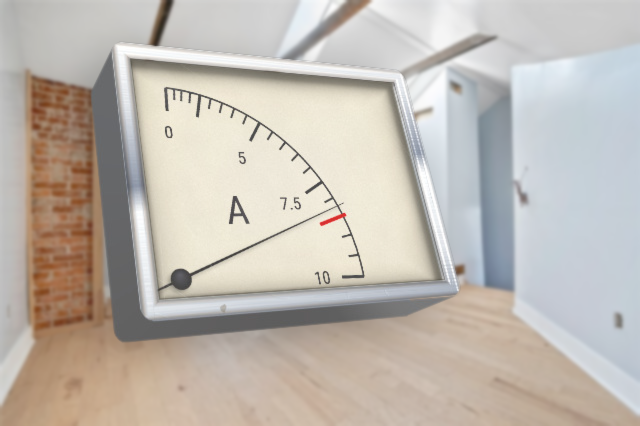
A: 8.25,A
